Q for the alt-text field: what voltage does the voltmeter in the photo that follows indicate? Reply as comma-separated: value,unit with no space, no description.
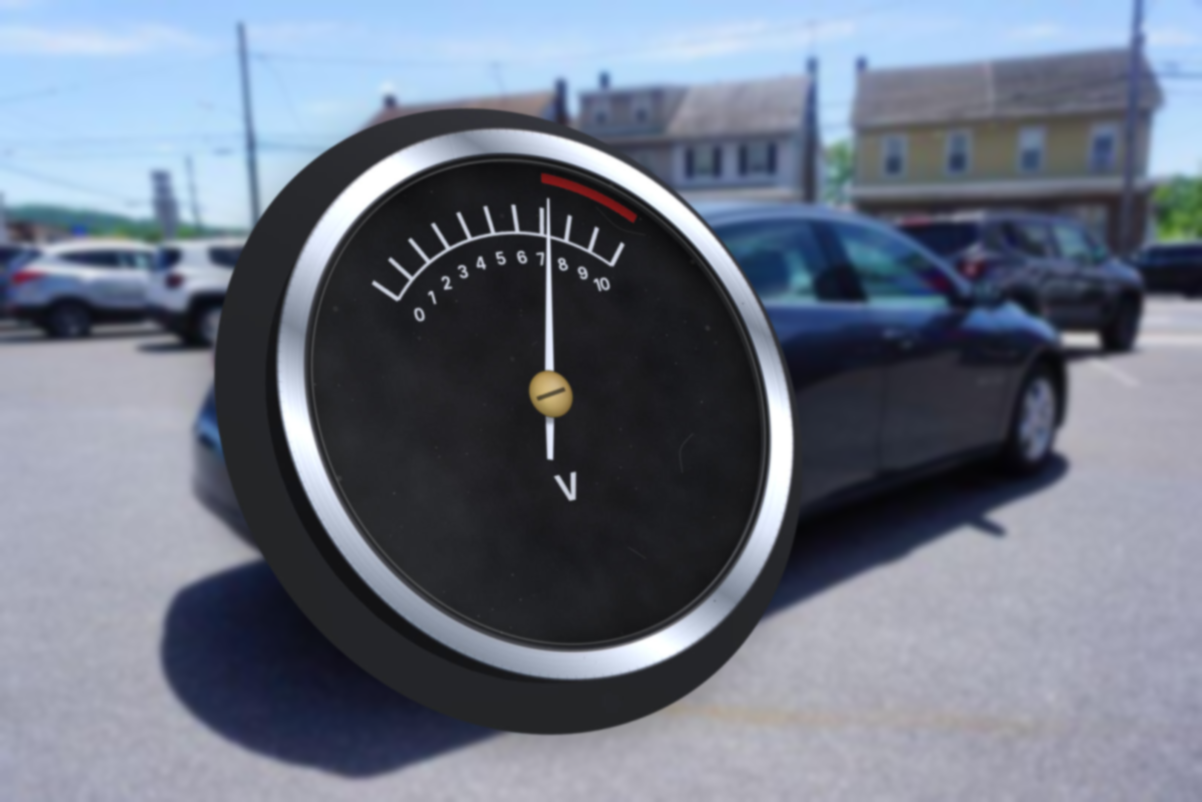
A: 7,V
